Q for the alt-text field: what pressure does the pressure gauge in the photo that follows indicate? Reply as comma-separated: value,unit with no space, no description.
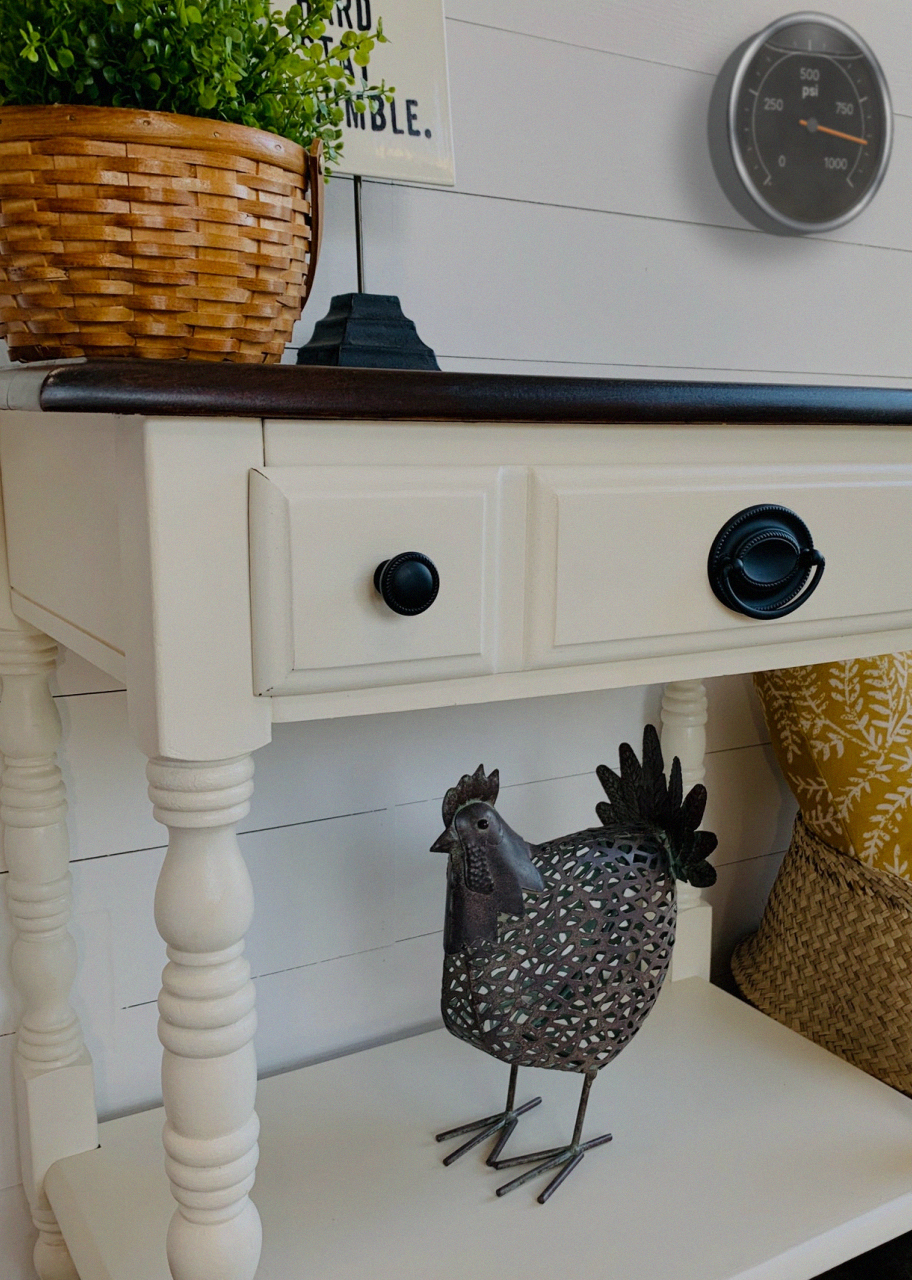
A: 875,psi
